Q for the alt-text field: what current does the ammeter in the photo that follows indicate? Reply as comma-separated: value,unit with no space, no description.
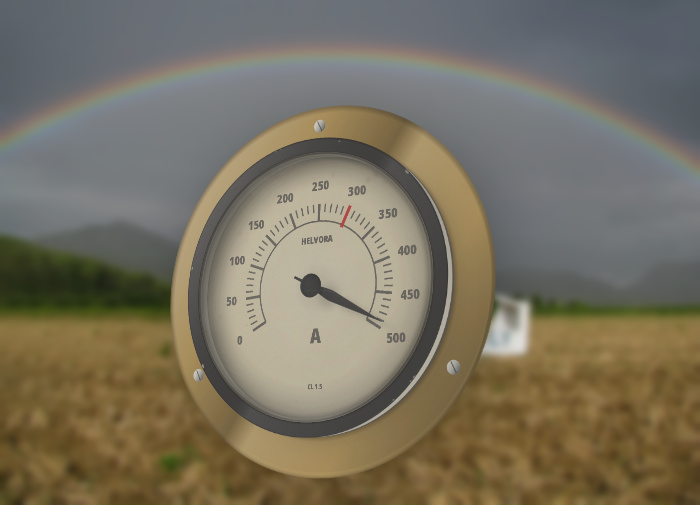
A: 490,A
